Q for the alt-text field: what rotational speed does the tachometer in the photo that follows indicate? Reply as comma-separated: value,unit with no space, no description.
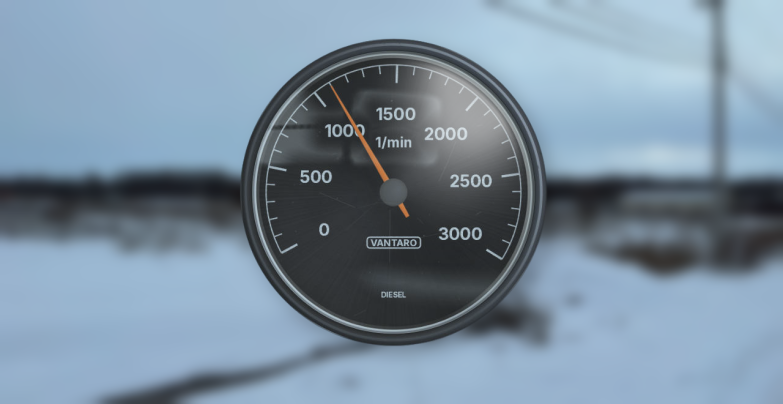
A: 1100,rpm
